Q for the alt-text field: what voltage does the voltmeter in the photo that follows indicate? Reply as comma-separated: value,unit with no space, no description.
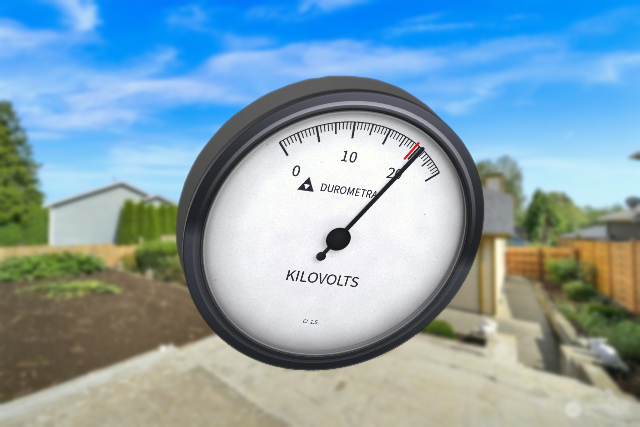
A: 20,kV
